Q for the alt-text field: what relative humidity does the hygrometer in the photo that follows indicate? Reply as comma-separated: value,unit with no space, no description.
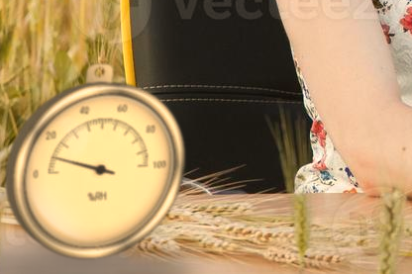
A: 10,%
